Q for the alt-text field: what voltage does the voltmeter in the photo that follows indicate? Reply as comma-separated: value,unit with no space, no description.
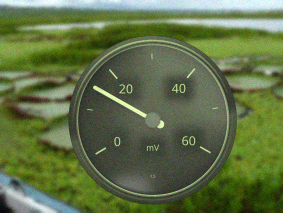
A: 15,mV
